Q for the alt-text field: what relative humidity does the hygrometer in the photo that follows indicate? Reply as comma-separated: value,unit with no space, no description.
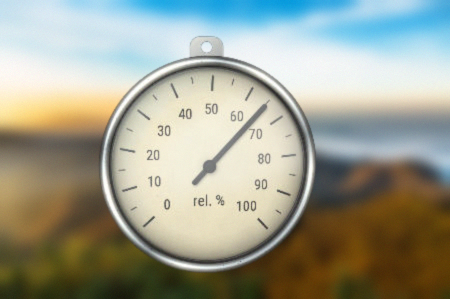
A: 65,%
